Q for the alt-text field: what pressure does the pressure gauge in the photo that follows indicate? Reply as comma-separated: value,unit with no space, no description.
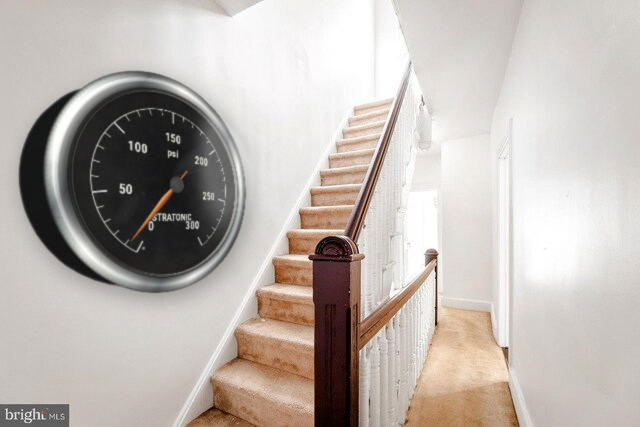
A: 10,psi
